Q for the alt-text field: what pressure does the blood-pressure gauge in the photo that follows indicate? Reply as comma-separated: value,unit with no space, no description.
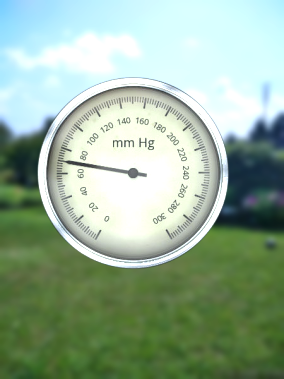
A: 70,mmHg
